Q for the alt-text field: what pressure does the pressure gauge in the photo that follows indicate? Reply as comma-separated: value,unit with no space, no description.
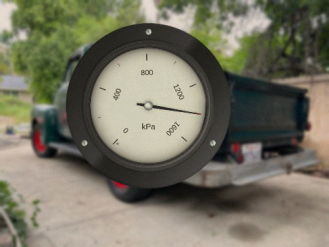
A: 1400,kPa
